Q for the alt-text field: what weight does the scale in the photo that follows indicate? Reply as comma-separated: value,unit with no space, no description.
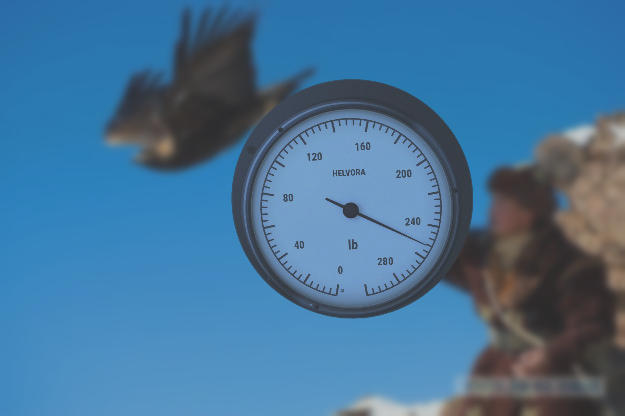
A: 252,lb
